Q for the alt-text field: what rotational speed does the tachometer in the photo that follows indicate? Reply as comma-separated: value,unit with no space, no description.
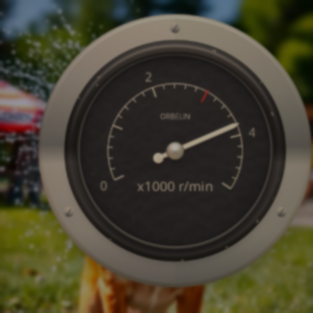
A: 3800,rpm
